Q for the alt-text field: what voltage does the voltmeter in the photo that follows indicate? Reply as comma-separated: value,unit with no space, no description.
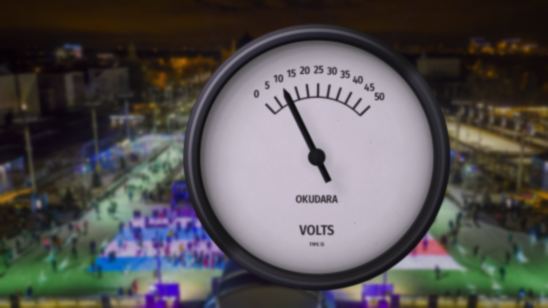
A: 10,V
